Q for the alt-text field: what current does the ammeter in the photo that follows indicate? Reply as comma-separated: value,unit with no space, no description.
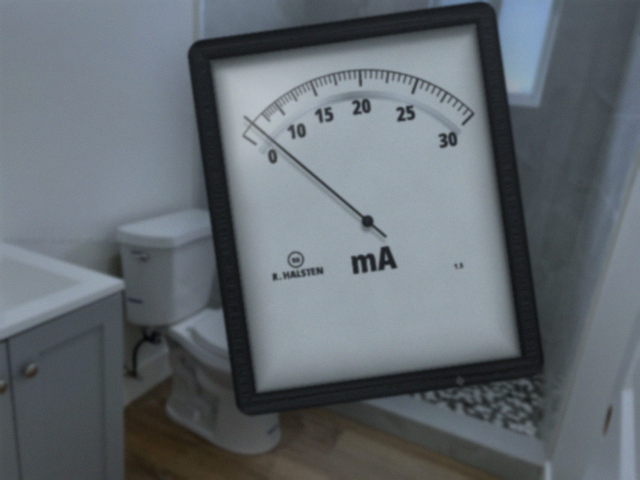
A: 5,mA
